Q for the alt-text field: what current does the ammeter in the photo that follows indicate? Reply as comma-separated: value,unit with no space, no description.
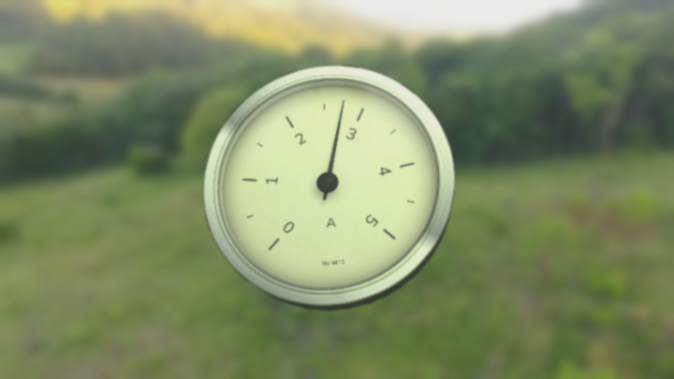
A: 2.75,A
